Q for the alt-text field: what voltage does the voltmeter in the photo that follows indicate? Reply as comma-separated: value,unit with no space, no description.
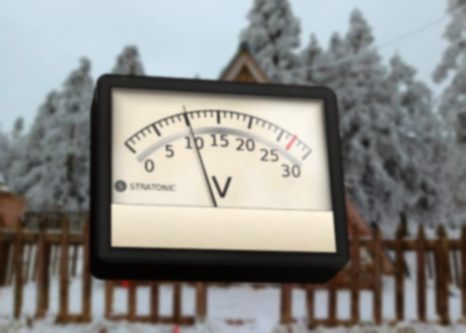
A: 10,V
